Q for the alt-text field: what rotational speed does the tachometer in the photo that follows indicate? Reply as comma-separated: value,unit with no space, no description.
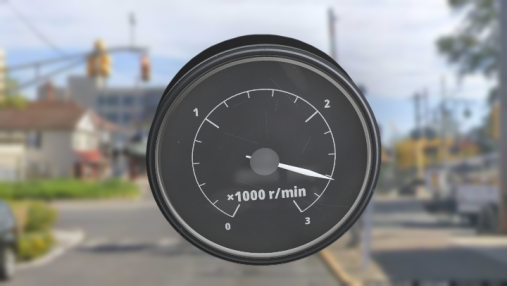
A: 2600,rpm
